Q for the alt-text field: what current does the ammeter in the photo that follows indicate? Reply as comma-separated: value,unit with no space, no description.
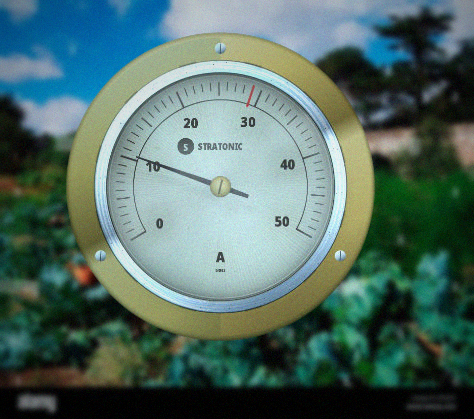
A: 10.5,A
